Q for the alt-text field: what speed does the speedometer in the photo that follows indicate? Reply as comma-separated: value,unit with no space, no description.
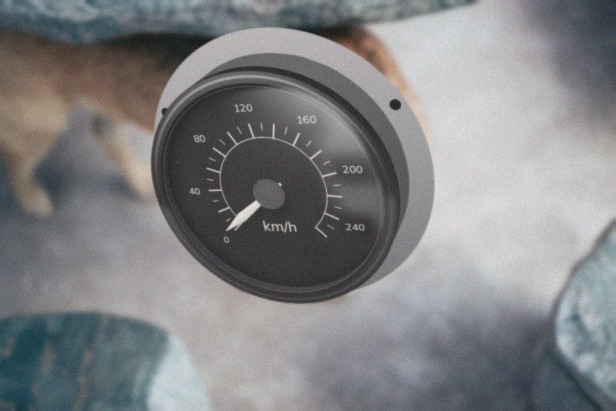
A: 5,km/h
